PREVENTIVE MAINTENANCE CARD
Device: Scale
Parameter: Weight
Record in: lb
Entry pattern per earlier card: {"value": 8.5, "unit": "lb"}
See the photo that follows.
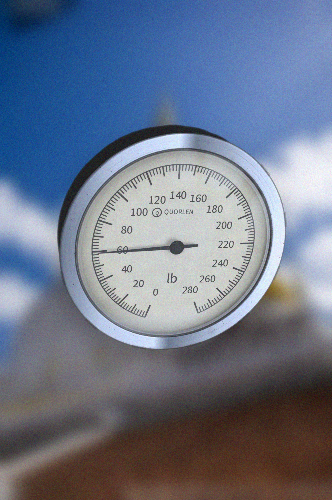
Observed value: {"value": 60, "unit": "lb"}
